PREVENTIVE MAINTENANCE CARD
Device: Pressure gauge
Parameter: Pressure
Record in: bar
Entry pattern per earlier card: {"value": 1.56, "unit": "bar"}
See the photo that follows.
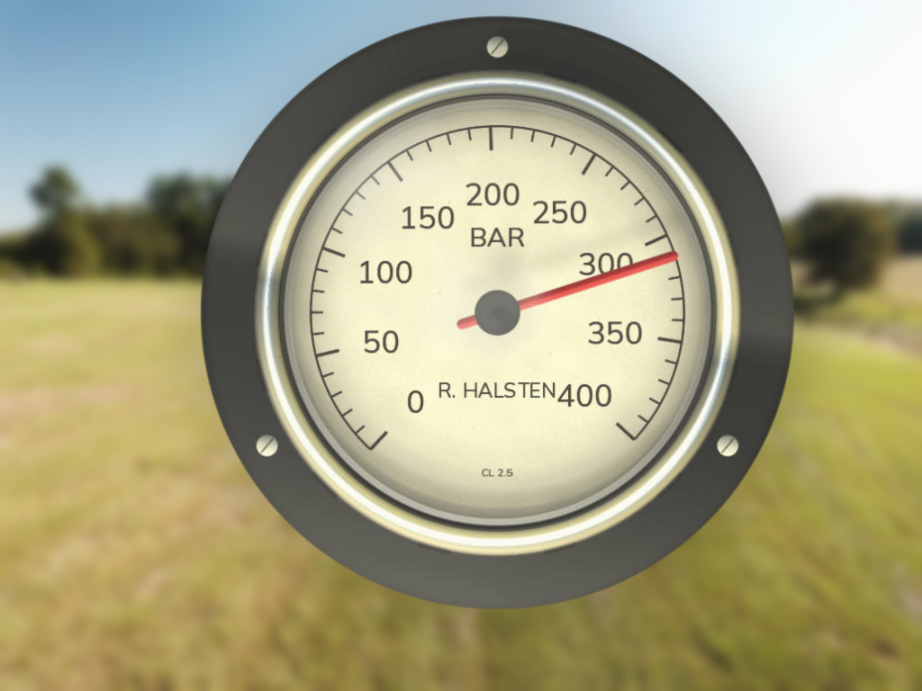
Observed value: {"value": 310, "unit": "bar"}
